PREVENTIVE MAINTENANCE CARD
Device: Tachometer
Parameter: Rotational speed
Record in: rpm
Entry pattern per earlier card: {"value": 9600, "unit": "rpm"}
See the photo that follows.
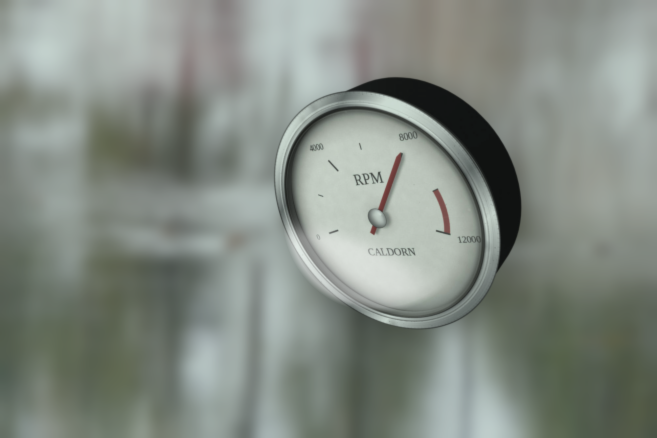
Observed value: {"value": 8000, "unit": "rpm"}
